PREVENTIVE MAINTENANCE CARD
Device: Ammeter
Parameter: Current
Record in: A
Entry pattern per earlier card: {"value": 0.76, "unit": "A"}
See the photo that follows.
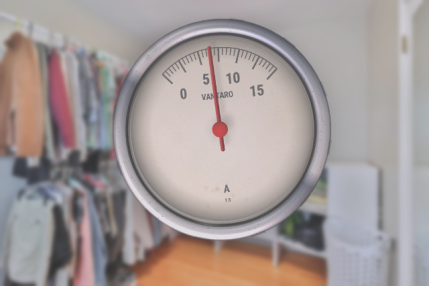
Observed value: {"value": 6.5, "unit": "A"}
